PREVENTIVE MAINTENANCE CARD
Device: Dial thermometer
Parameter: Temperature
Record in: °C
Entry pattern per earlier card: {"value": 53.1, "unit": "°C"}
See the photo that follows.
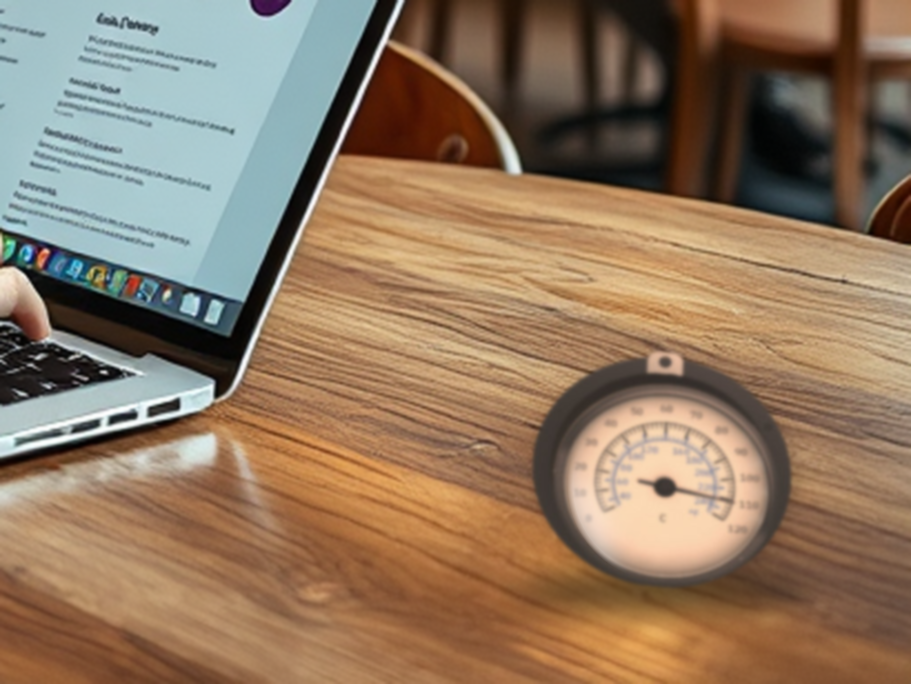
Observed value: {"value": 110, "unit": "°C"}
